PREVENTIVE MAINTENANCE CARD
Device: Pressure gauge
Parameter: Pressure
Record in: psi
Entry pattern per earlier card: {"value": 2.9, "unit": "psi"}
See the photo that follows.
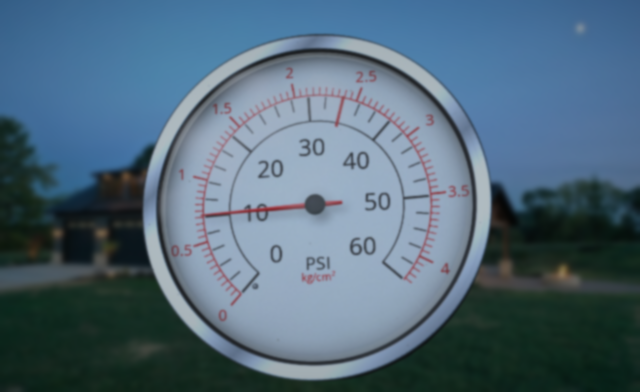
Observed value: {"value": 10, "unit": "psi"}
